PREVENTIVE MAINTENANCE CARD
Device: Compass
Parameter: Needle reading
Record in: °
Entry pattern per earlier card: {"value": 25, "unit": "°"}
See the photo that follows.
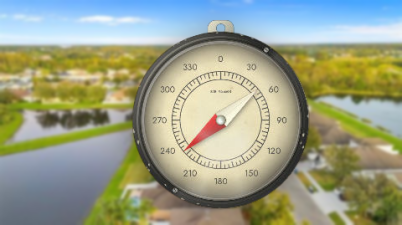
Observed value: {"value": 230, "unit": "°"}
